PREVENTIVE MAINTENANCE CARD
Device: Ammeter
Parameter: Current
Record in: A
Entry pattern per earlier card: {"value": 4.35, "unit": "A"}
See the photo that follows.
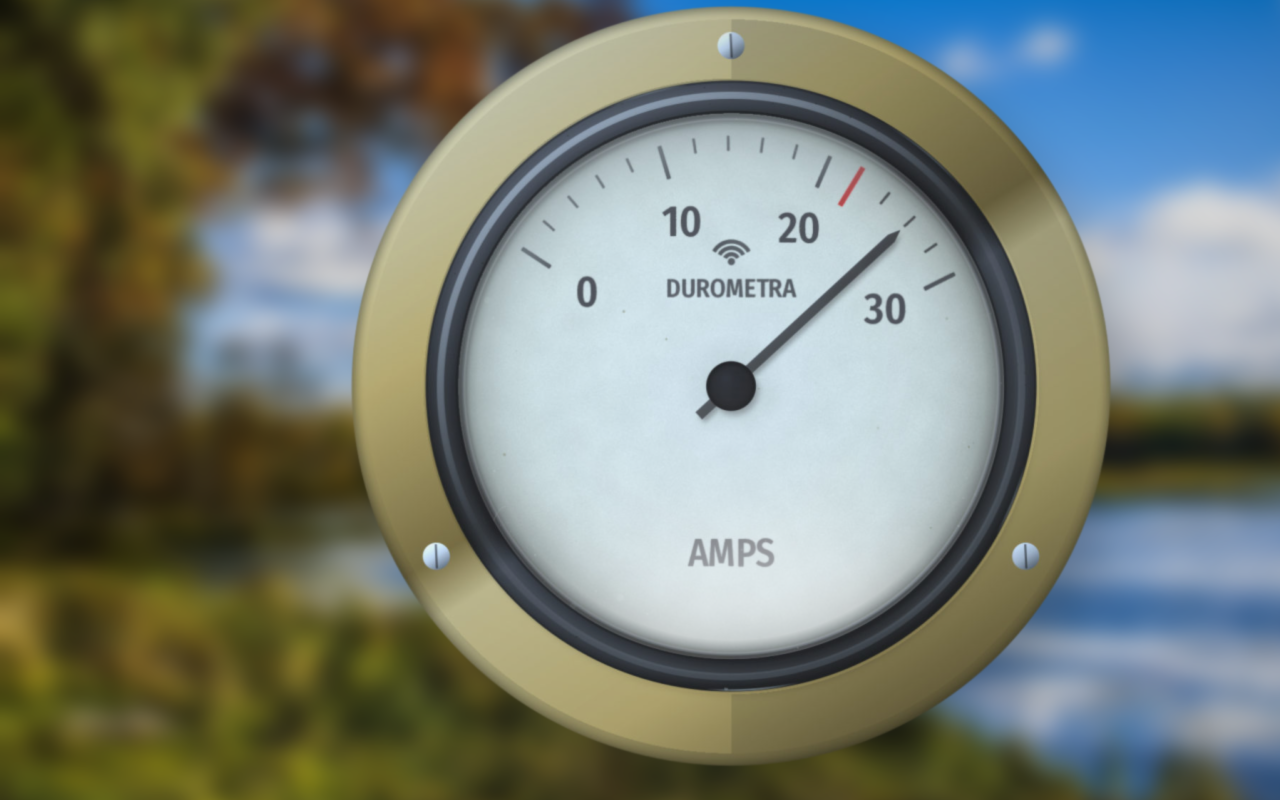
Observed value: {"value": 26, "unit": "A"}
